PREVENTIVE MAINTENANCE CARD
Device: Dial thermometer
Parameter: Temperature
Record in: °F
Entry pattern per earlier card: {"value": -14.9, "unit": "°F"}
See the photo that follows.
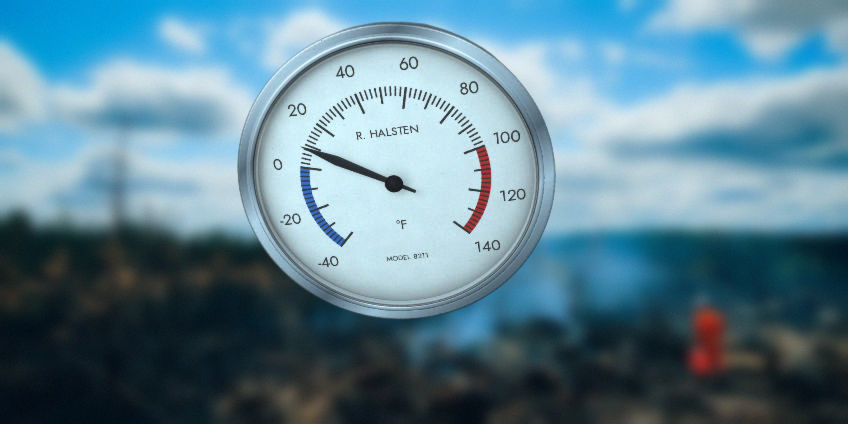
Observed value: {"value": 10, "unit": "°F"}
